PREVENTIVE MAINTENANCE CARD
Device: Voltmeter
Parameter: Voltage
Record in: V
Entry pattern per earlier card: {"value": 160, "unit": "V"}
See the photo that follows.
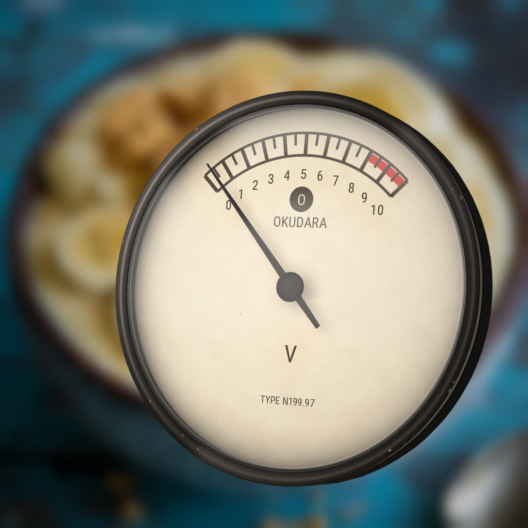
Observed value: {"value": 0.5, "unit": "V"}
